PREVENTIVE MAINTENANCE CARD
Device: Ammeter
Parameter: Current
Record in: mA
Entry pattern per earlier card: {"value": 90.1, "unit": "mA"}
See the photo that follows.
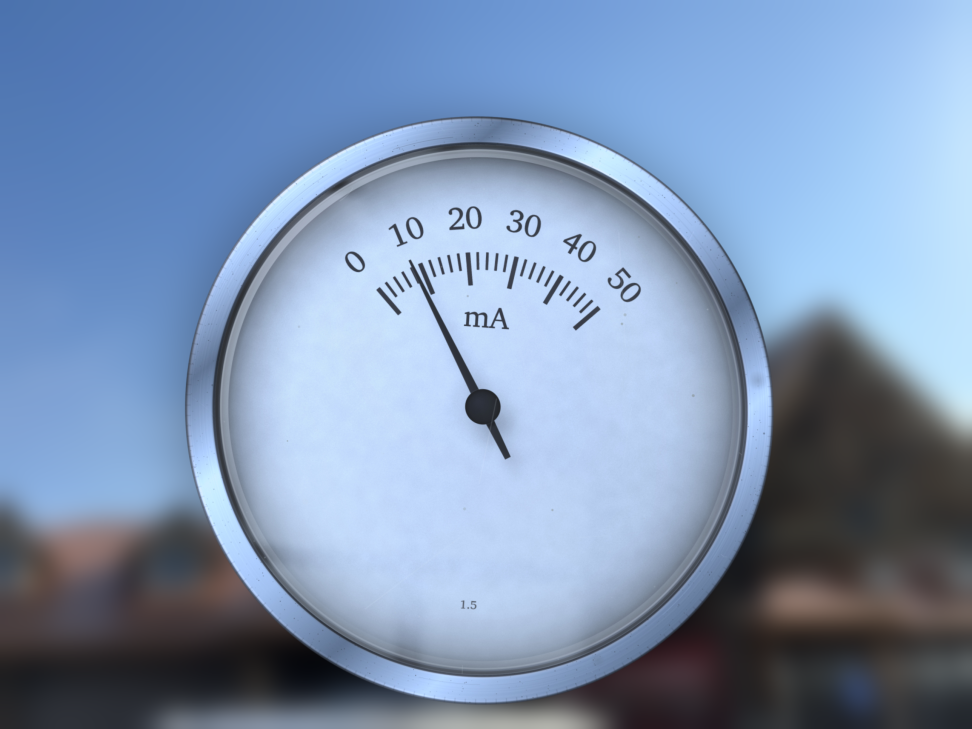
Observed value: {"value": 8, "unit": "mA"}
